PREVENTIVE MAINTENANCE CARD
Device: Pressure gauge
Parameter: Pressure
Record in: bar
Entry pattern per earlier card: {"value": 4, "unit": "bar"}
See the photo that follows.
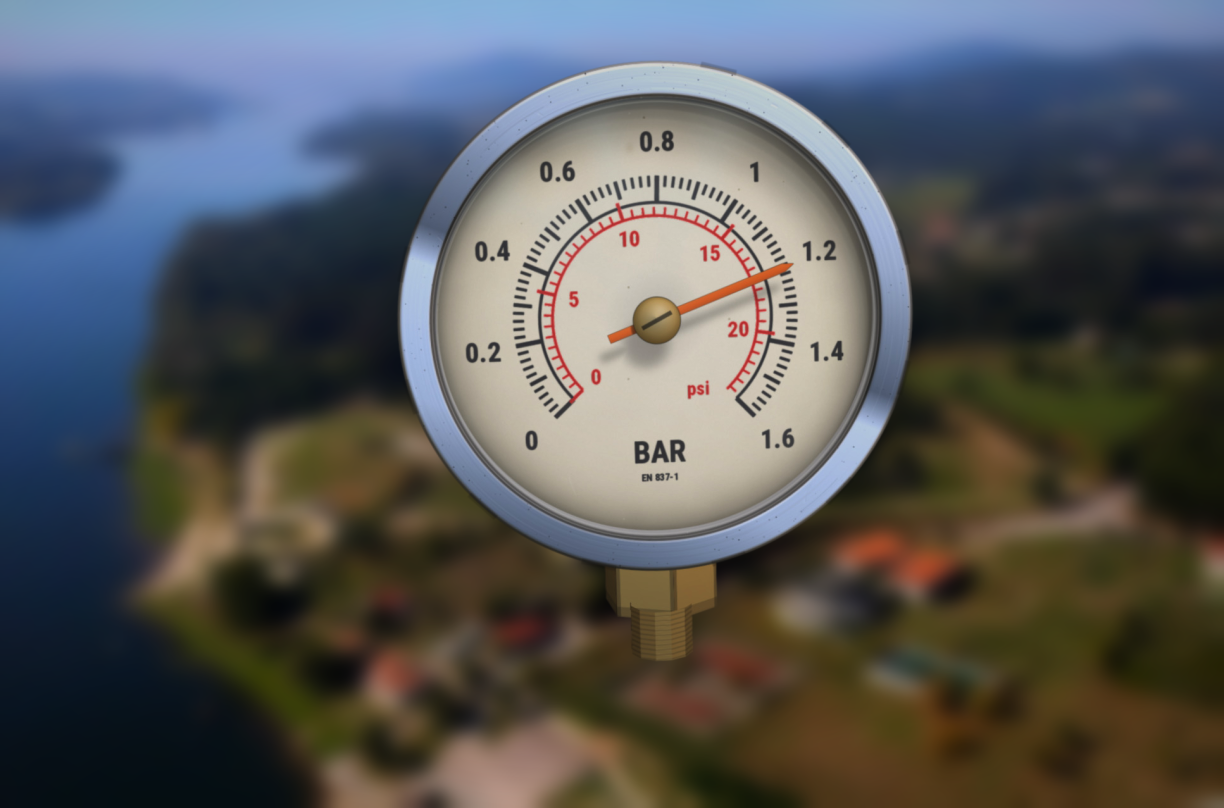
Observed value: {"value": 1.2, "unit": "bar"}
